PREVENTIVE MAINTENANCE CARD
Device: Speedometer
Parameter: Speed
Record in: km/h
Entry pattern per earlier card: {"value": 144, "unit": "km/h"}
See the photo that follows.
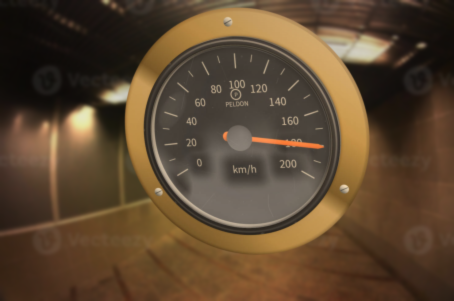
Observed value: {"value": 180, "unit": "km/h"}
